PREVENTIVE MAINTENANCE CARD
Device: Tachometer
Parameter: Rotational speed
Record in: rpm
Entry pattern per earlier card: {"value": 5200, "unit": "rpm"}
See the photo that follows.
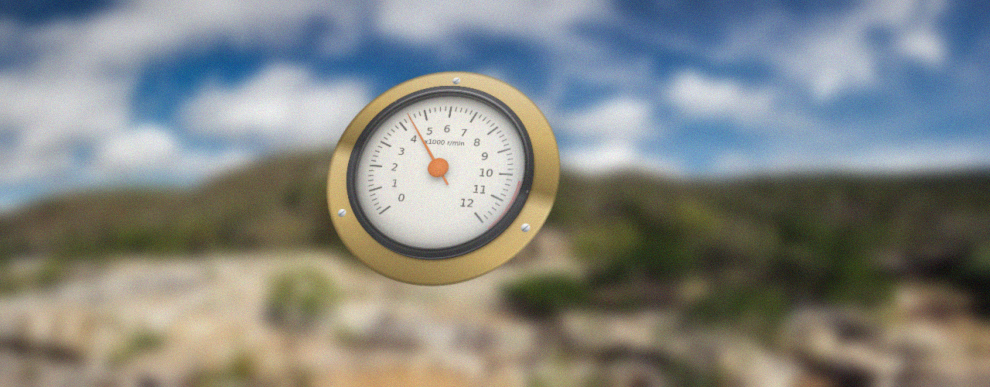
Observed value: {"value": 4400, "unit": "rpm"}
